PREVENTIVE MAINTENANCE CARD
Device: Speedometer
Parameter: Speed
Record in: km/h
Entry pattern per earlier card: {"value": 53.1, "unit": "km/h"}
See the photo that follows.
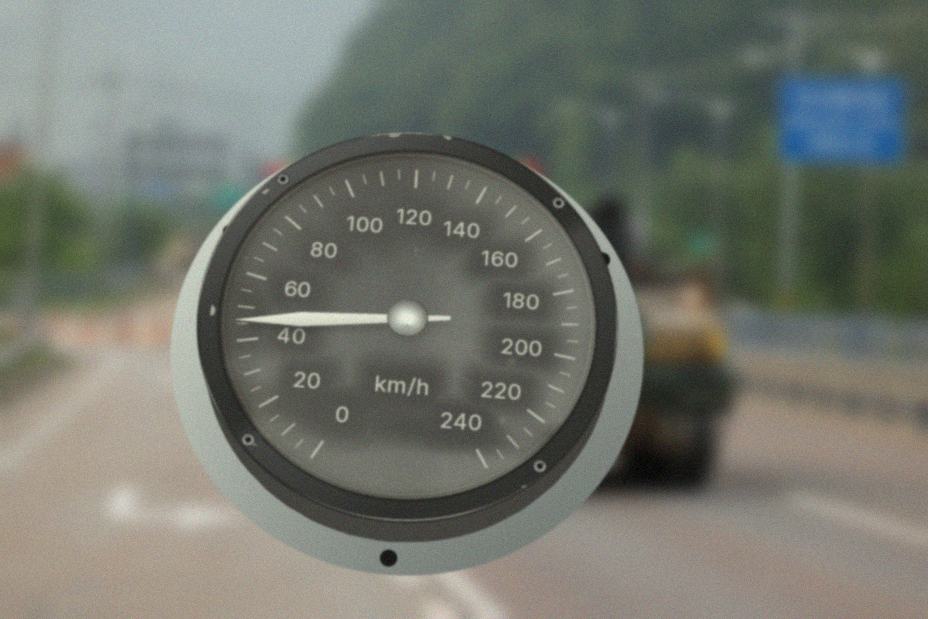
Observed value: {"value": 45, "unit": "km/h"}
